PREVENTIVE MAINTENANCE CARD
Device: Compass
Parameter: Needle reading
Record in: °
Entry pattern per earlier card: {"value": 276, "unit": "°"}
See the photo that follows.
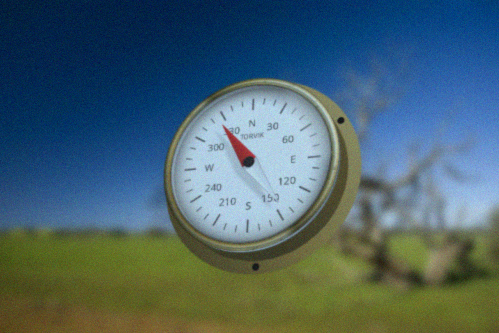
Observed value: {"value": 325, "unit": "°"}
